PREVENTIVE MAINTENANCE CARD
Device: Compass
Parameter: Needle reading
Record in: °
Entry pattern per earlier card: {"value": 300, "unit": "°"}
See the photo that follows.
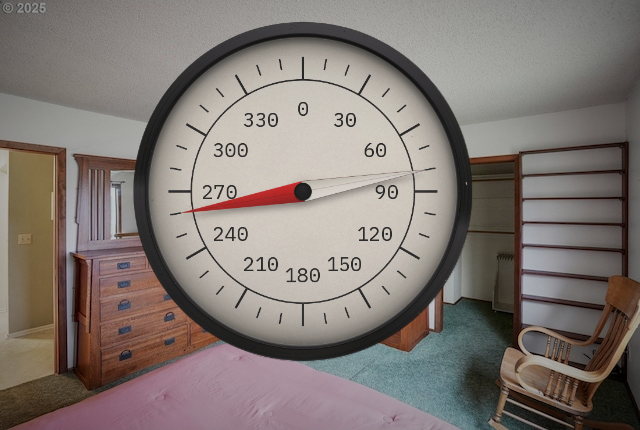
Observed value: {"value": 260, "unit": "°"}
